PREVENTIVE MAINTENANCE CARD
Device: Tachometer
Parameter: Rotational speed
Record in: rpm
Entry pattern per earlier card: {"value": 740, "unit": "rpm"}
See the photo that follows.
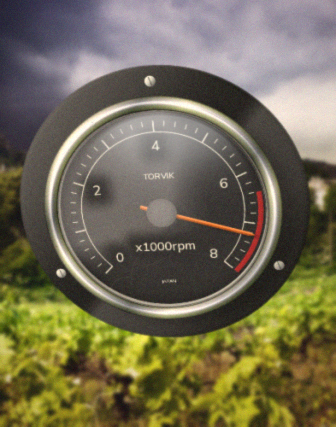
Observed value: {"value": 7200, "unit": "rpm"}
